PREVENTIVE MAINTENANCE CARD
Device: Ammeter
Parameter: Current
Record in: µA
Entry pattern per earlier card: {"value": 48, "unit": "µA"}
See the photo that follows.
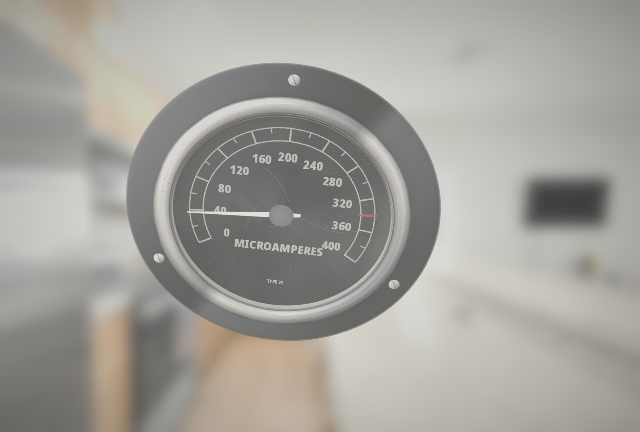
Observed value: {"value": 40, "unit": "µA"}
